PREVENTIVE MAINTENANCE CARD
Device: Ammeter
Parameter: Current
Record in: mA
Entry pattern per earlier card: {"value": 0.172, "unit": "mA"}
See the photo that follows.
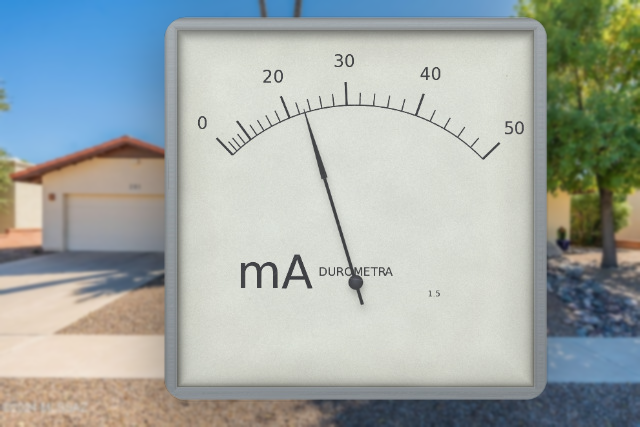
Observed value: {"value": 23, "unit": "mA"}
